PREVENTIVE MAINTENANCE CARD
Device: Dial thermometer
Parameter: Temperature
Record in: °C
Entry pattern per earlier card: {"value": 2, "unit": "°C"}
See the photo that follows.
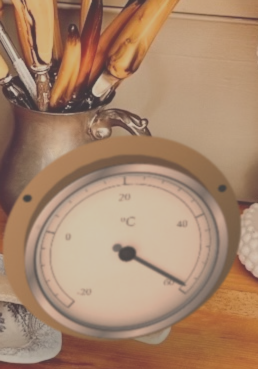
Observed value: {"value": 58, "unit": "°C"}
